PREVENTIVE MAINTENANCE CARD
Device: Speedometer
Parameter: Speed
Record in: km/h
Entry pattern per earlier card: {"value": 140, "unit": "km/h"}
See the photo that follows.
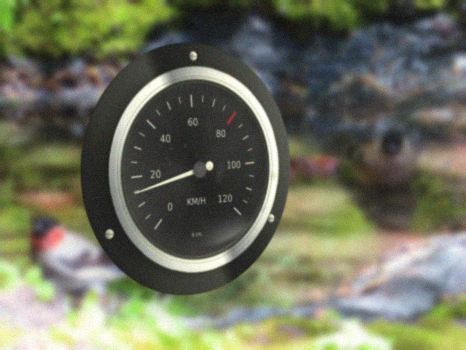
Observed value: {"value": 15, "unit": "km/h"}
